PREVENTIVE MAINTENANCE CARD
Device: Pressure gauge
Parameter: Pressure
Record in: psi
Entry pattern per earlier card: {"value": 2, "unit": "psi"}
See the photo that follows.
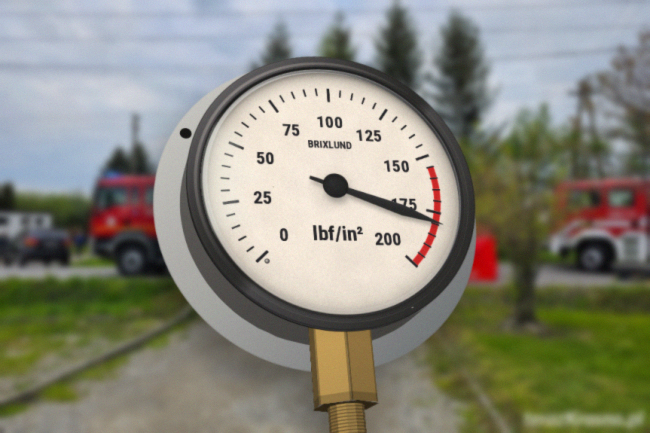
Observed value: {"value": 180, "unit": "psi"}
